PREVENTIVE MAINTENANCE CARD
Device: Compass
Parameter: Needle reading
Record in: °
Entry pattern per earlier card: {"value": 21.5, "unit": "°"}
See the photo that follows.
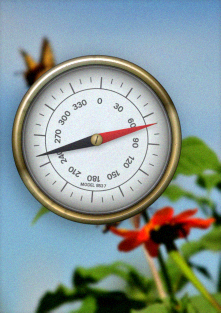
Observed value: {"value": 70, "unit": "°"}
